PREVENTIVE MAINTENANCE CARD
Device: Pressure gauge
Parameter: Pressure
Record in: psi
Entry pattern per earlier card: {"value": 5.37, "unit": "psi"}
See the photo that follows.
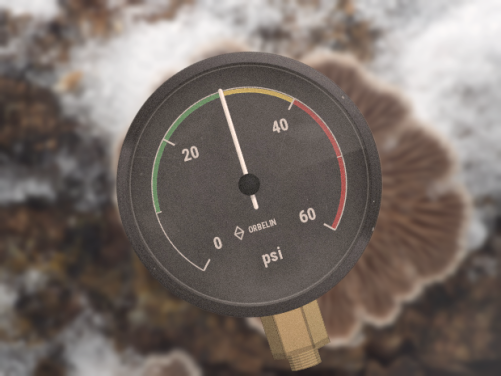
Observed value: {"value": 30, "unit": "psi"}
